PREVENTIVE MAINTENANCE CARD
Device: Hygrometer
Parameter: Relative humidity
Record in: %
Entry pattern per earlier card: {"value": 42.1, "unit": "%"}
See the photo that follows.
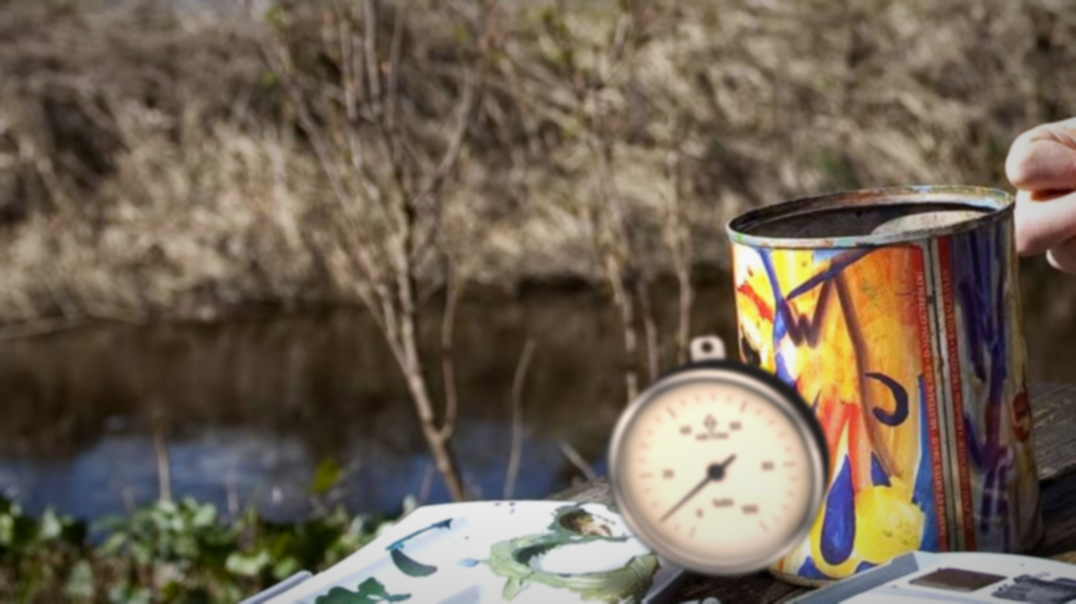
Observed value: {"value": 8, "unit": "%"}
